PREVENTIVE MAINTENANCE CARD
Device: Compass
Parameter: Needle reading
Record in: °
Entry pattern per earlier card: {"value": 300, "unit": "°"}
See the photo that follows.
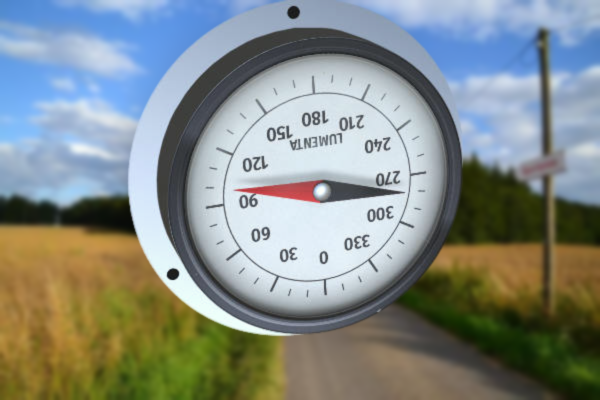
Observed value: {"value": 100, "unit": "°"}
